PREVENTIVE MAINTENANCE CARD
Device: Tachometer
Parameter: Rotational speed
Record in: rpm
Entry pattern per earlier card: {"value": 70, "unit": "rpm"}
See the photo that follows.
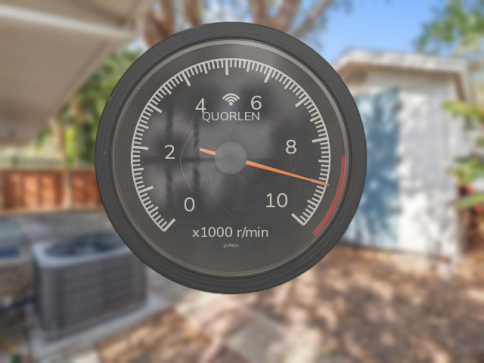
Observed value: {"value": 9000, "unit": "rpm"}
